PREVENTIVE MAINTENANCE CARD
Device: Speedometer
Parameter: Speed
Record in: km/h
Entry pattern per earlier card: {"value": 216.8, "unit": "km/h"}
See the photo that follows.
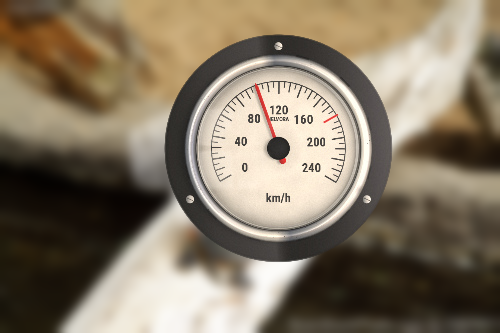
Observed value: {"value": 100, "unit": "km/h"}
